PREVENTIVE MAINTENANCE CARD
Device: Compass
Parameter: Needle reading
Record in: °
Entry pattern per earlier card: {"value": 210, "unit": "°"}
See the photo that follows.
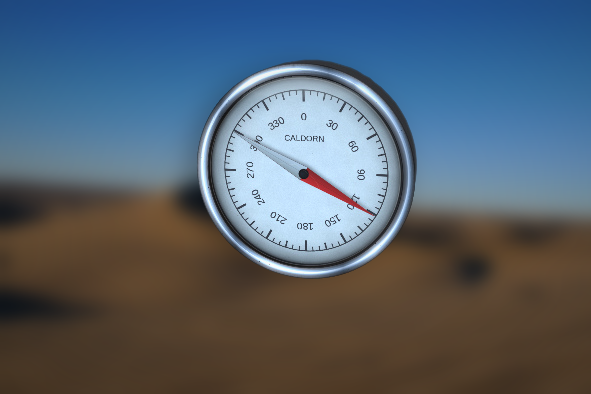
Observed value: {"value": 120, "unit": "°"}
